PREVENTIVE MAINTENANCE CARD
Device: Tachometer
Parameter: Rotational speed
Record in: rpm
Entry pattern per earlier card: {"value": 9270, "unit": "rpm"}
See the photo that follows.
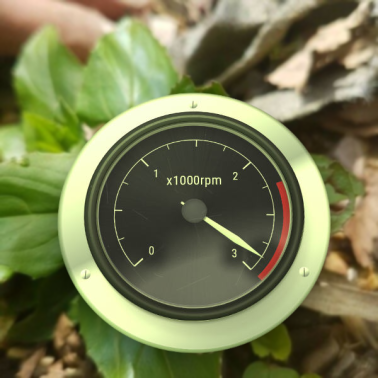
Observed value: {"value": 2875, "unit": "rpm"}
